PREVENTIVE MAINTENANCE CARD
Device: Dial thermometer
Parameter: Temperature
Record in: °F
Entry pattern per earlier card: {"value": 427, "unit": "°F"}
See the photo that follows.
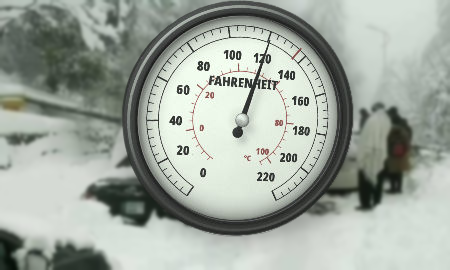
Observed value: {"value": 120, "unit": "°F"}
